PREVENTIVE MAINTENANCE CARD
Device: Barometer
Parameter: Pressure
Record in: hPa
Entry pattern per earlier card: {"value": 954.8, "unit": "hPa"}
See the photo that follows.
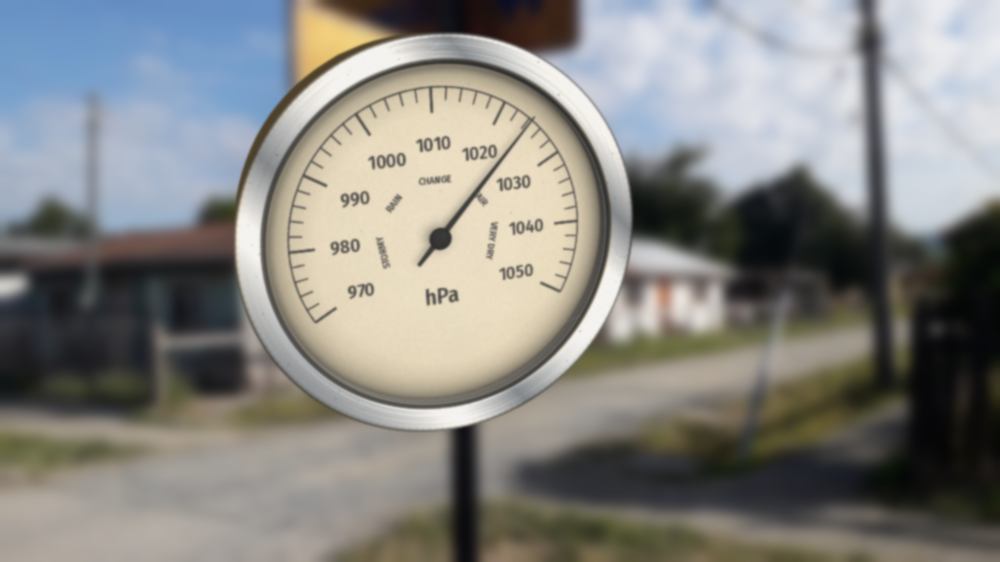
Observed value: {"value": 1024, "unit": "hPa"}
